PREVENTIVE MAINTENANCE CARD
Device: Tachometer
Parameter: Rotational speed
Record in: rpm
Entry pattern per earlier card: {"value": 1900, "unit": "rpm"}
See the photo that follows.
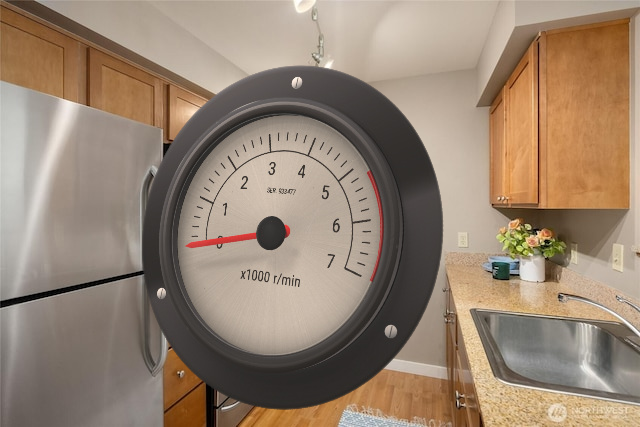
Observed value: {"value": 0, "unit": "rpm"}
